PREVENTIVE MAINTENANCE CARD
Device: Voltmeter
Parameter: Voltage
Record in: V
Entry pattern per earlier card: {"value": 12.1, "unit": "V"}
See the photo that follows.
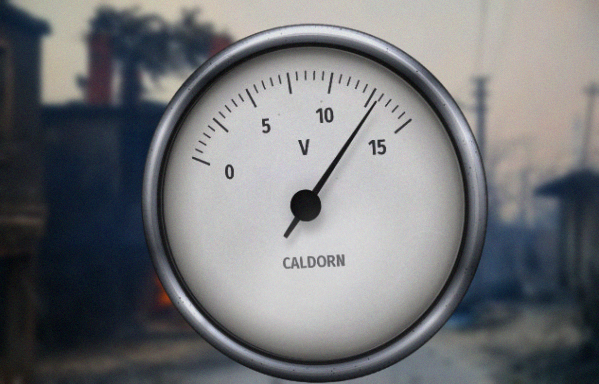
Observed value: {"value": 13, "unit": "V"}
